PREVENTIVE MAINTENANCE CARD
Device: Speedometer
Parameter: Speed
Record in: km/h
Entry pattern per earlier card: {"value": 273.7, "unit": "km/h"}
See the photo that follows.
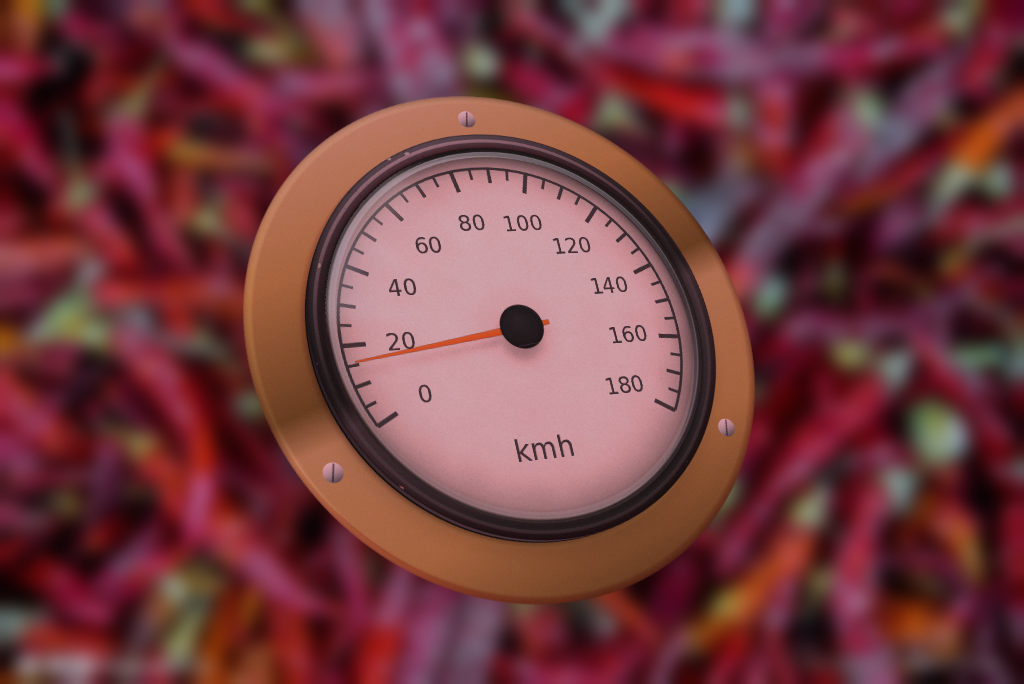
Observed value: {"value": 15, "unit": "km/h"}
